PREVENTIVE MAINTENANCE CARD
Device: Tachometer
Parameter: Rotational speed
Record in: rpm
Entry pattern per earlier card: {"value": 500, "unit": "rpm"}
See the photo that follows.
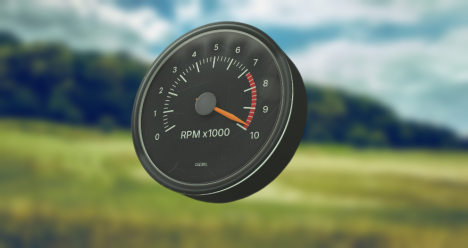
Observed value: {"value": 9800, "unit": "rpm"}
